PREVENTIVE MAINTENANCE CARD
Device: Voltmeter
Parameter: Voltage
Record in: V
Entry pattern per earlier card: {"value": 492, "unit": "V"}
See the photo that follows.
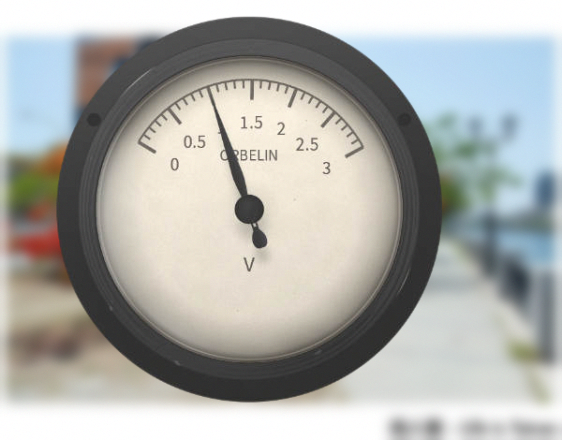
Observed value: {"value": 1, "unit": "V"}
